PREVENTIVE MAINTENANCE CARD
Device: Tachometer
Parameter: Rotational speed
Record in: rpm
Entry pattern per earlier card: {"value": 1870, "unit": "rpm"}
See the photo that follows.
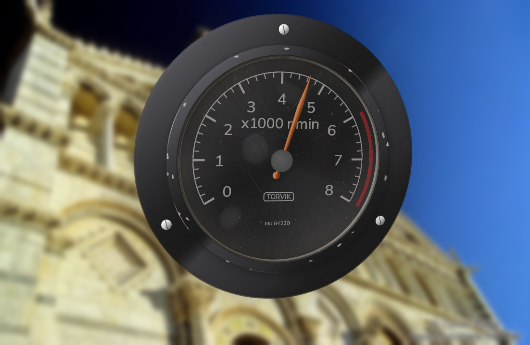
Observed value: {"value": 4600, "unit": "rpm"}
